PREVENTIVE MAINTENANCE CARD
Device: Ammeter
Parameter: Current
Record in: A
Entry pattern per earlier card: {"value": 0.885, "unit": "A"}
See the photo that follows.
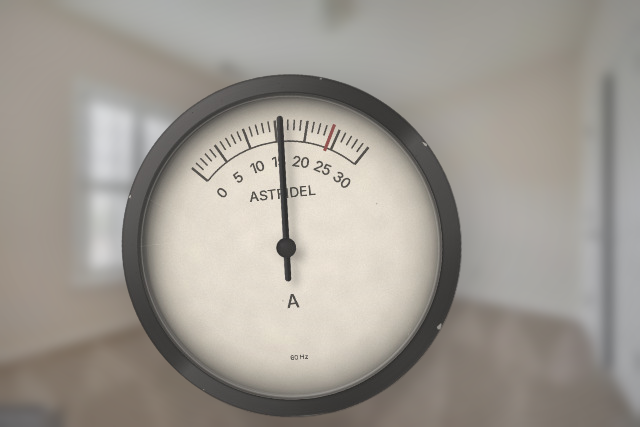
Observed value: {"value": 16, "unit": "A"}
